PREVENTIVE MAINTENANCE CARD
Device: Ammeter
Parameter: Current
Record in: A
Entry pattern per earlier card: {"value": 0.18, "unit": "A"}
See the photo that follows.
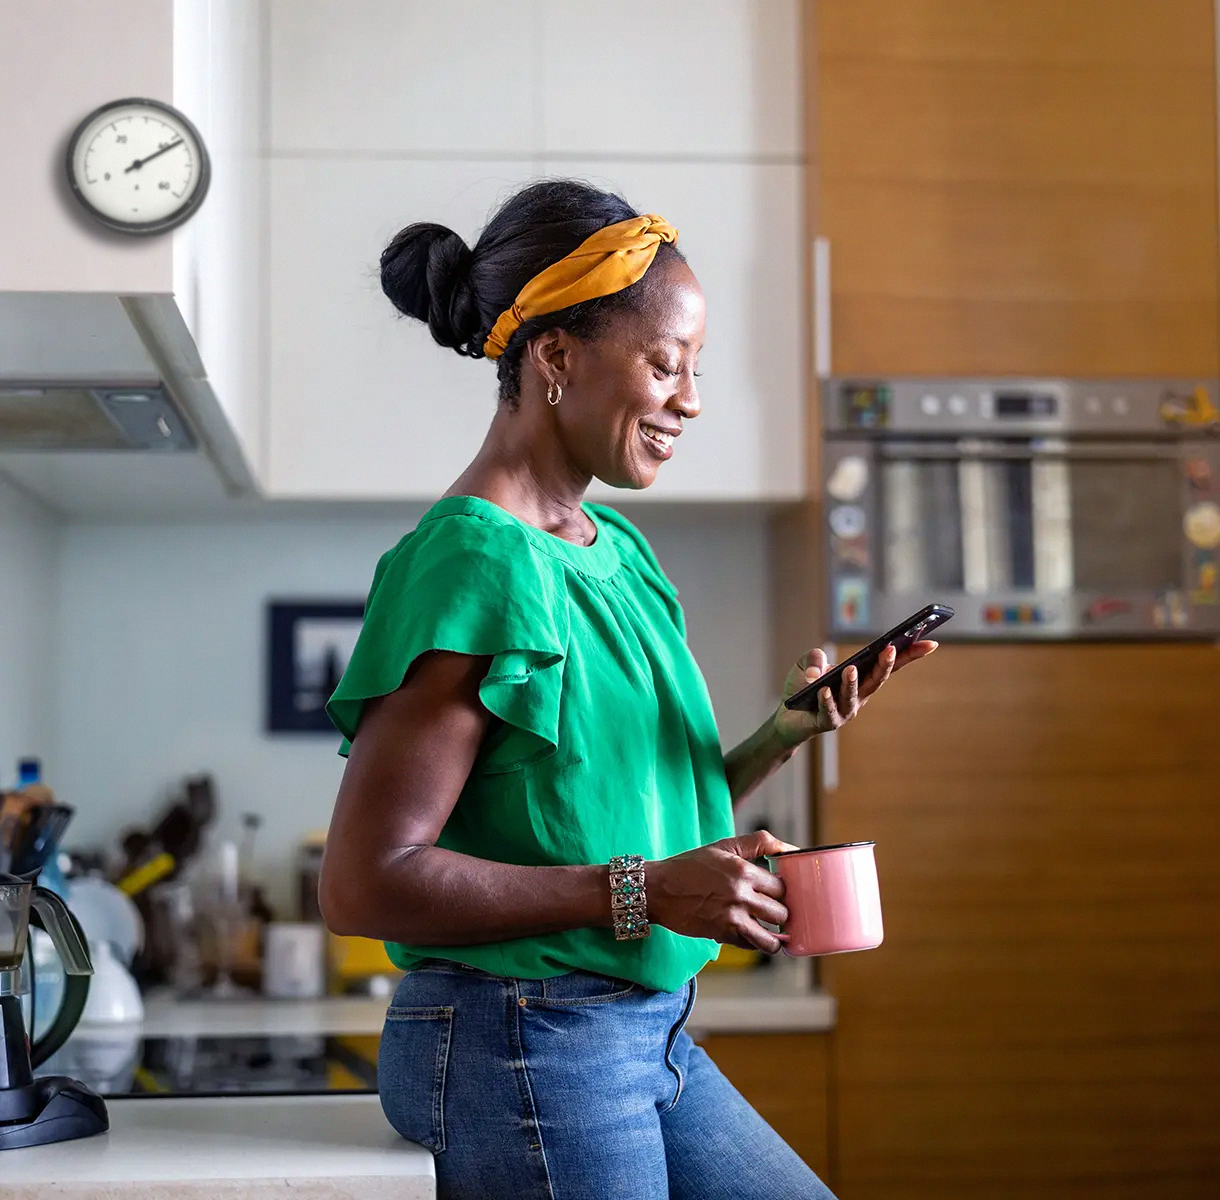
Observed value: {"value": 42.5, "unit": "A"}
